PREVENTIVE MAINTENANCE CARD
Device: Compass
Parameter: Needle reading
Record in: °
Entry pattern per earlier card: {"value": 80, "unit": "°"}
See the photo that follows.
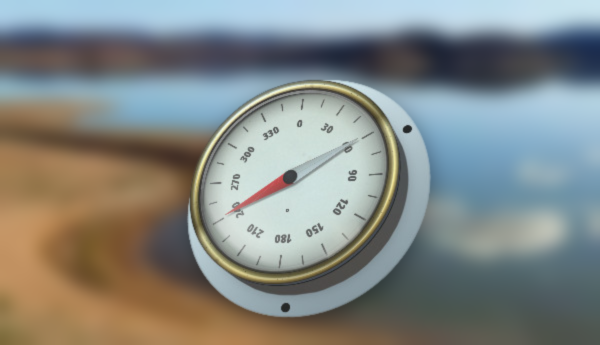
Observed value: {"value": 240, "unit": "°"}
